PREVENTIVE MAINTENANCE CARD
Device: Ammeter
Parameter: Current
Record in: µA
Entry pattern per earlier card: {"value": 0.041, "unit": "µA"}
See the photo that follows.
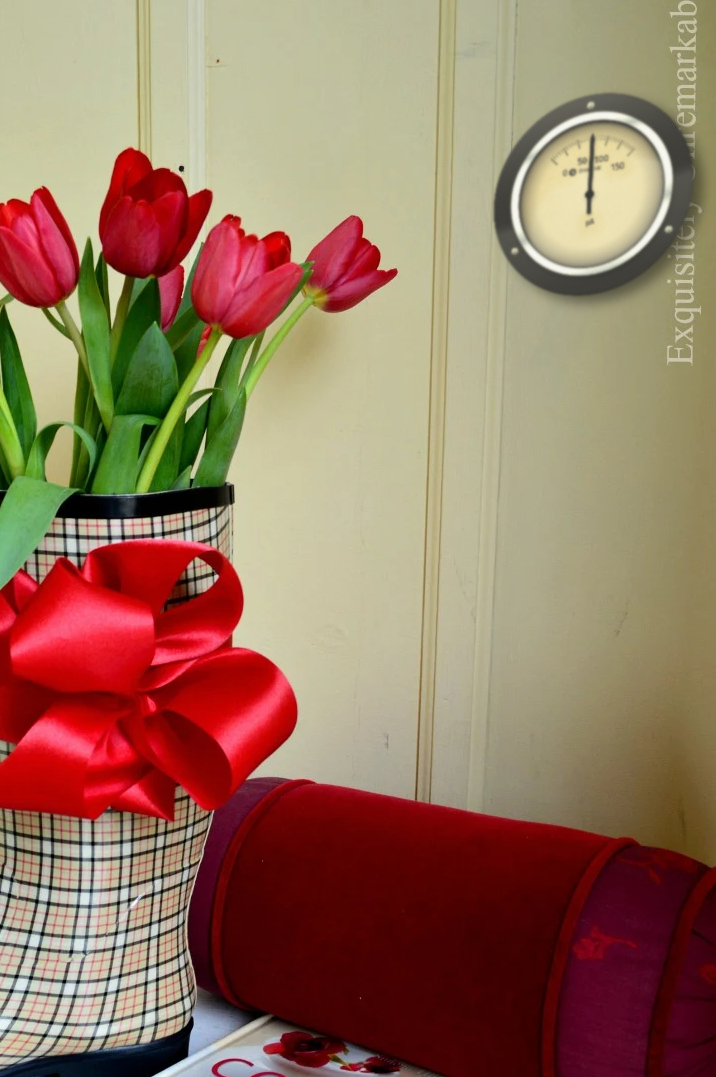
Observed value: {"value": 75, "unit": "µA"}
